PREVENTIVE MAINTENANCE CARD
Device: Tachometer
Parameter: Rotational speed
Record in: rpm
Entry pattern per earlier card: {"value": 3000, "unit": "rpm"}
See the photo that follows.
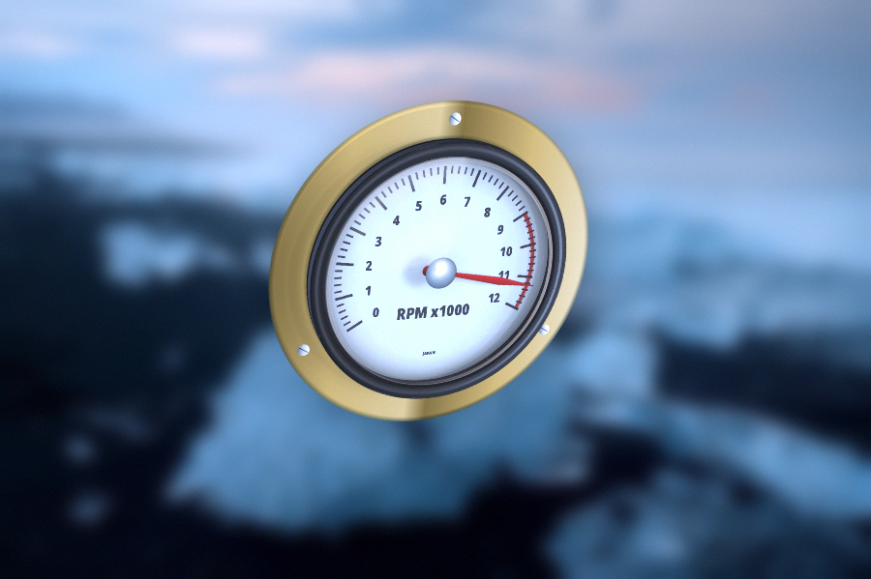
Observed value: {"value": 11200, "unit": "rpm"}
